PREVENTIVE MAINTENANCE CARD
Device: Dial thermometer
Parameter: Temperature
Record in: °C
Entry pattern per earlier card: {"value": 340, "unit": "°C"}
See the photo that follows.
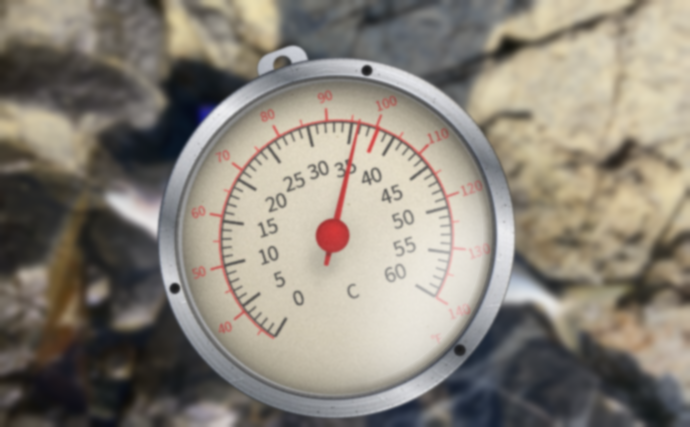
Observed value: {"value": 36, "unit": "°C"}
